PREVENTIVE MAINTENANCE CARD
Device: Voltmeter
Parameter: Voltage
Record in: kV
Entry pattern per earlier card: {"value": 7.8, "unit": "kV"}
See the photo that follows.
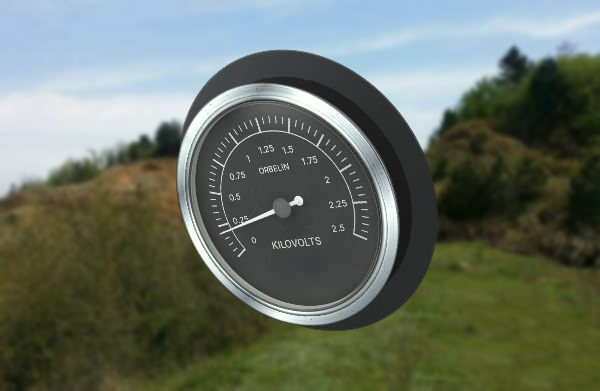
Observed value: {"value": 0.2, "unit": "kV"}
